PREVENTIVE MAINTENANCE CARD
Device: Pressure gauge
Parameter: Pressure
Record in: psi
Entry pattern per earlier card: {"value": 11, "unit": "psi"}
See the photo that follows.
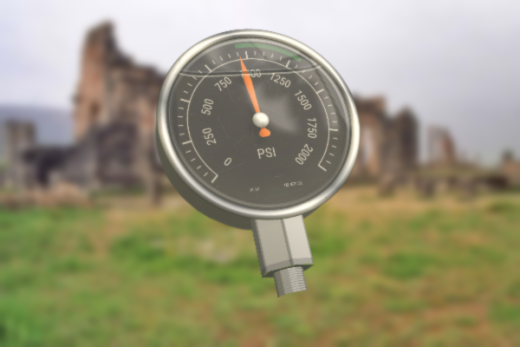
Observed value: {"value": 950, "unit": "psi"}
